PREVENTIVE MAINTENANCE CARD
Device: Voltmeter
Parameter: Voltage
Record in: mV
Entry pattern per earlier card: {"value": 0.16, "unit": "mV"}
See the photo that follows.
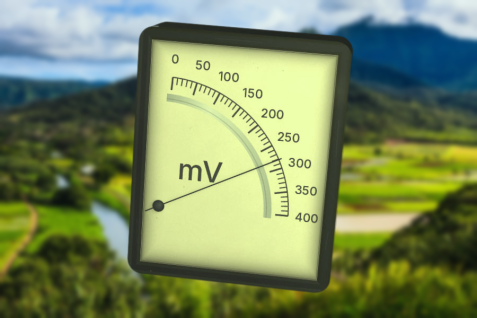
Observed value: {"value": 280, "unit": "mV"}
